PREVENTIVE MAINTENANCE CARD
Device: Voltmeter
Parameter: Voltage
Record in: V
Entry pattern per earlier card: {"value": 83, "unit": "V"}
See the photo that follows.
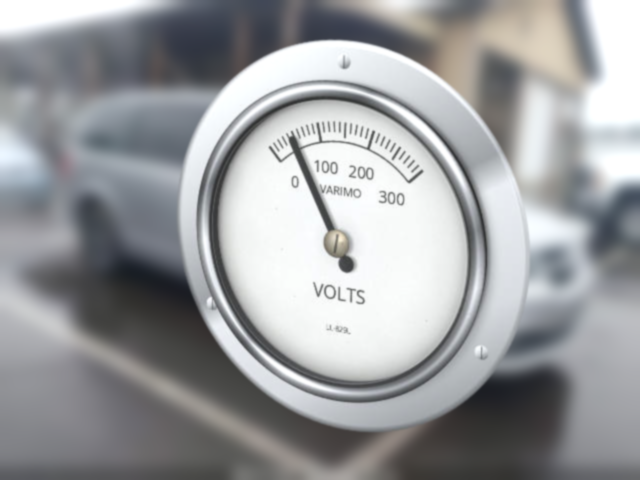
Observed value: {"value": 50, "unit": "V"}
